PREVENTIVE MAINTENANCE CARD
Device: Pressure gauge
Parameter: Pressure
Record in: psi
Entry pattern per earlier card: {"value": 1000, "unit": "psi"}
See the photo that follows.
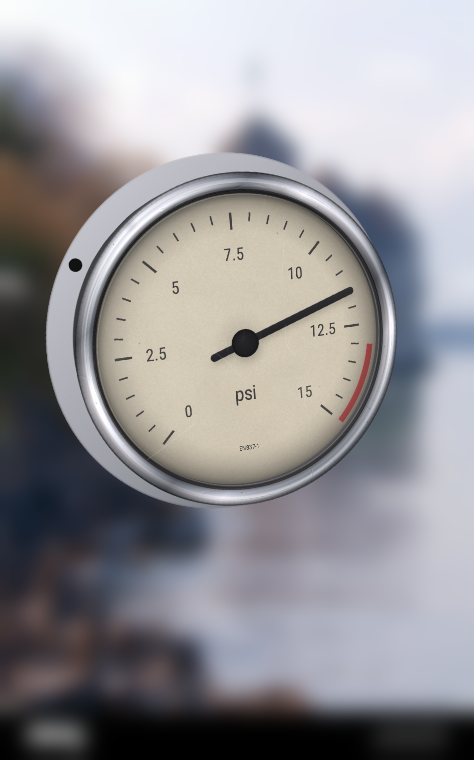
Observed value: {"value": 11.5, "unit": "psi"}
